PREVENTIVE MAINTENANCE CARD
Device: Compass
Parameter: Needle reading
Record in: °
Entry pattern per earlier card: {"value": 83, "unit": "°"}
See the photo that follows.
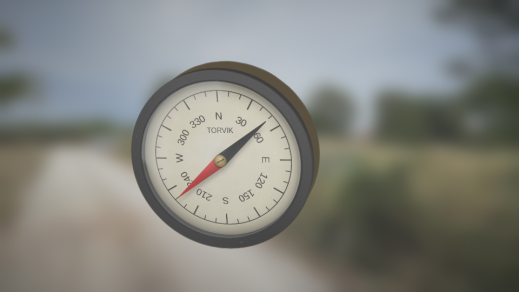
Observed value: {"value": 230, "unit": "°"}
